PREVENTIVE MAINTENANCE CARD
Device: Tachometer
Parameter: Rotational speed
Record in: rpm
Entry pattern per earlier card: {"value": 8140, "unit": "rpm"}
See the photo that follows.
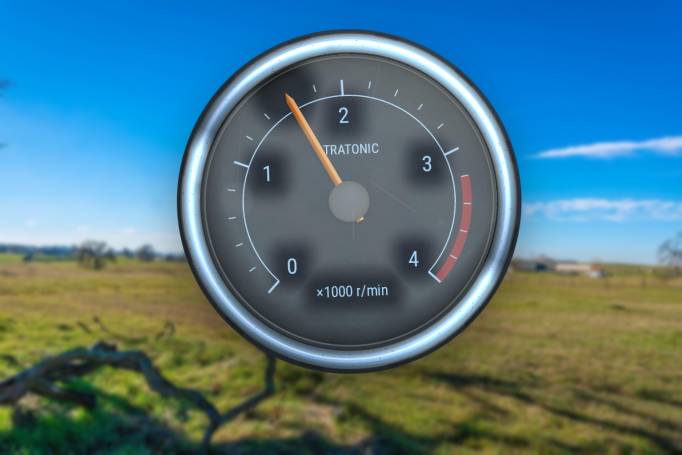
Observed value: {"value": 1600, "unit": "rpm"}
